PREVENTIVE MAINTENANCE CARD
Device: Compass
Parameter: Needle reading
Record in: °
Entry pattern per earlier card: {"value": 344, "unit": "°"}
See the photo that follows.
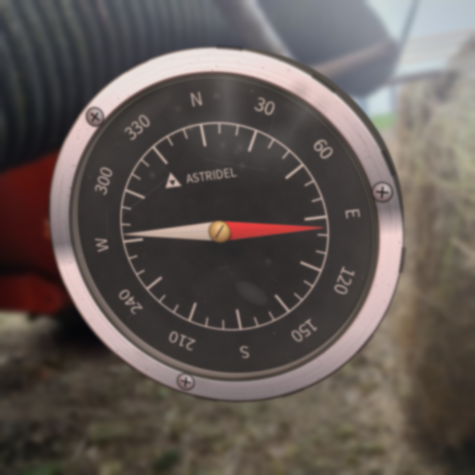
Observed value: {"value": 95, "unit": "°"}
